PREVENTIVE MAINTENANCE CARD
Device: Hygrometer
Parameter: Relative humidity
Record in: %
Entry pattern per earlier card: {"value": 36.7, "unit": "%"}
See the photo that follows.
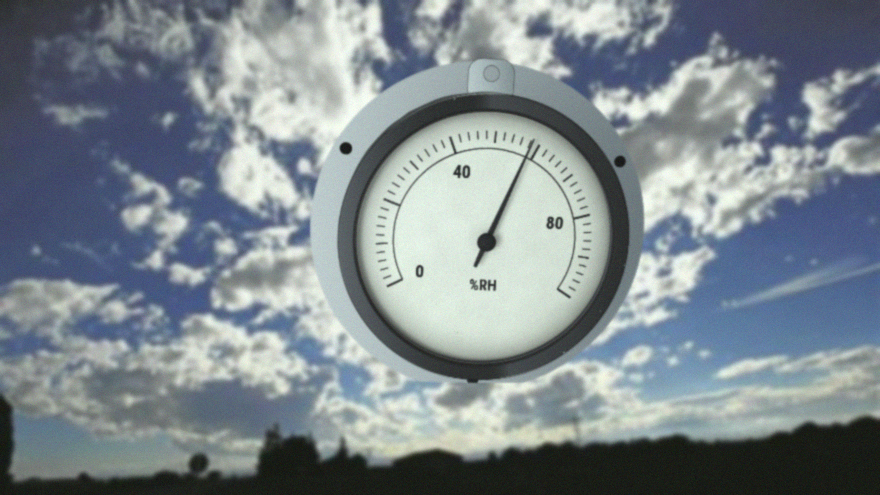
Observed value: {"value": 58, "unit": "%"}
